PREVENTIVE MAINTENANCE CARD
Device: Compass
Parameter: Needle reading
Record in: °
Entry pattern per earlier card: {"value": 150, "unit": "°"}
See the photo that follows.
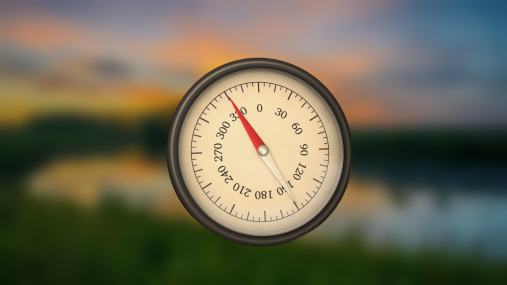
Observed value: {"value": 330, "unit": "°"}
